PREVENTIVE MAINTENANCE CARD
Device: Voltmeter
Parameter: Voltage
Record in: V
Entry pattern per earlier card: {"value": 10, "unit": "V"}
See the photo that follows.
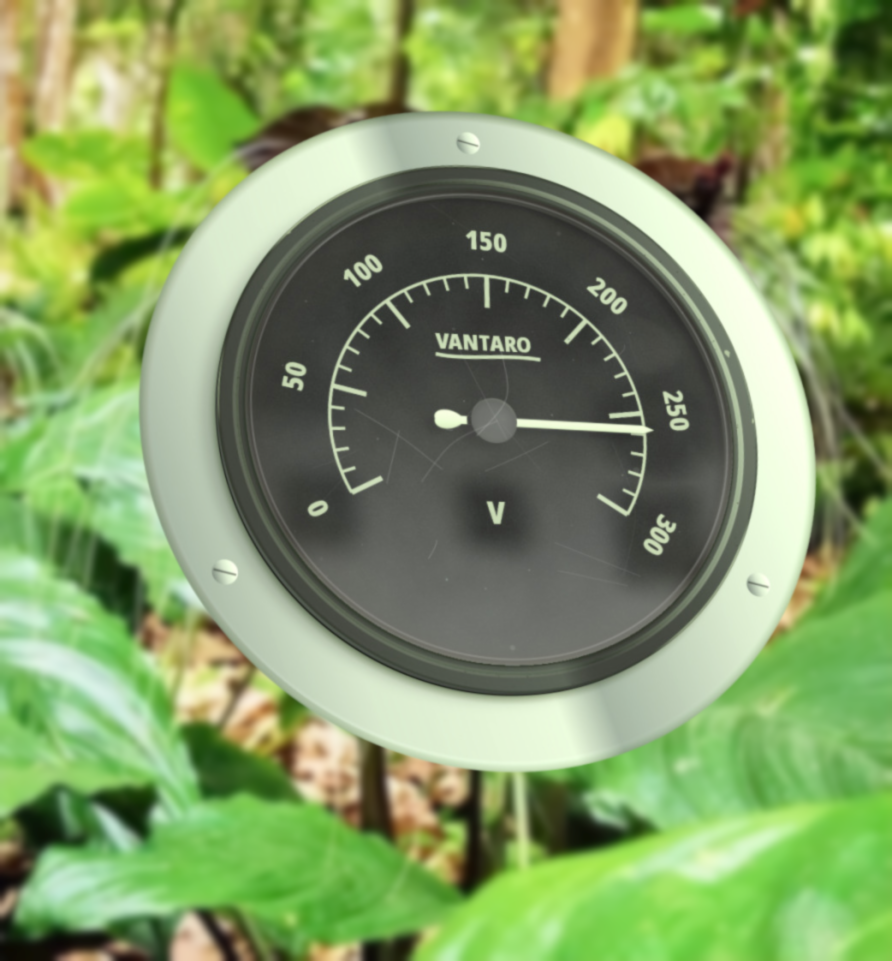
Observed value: {"value": 260, "unit": "V"}
